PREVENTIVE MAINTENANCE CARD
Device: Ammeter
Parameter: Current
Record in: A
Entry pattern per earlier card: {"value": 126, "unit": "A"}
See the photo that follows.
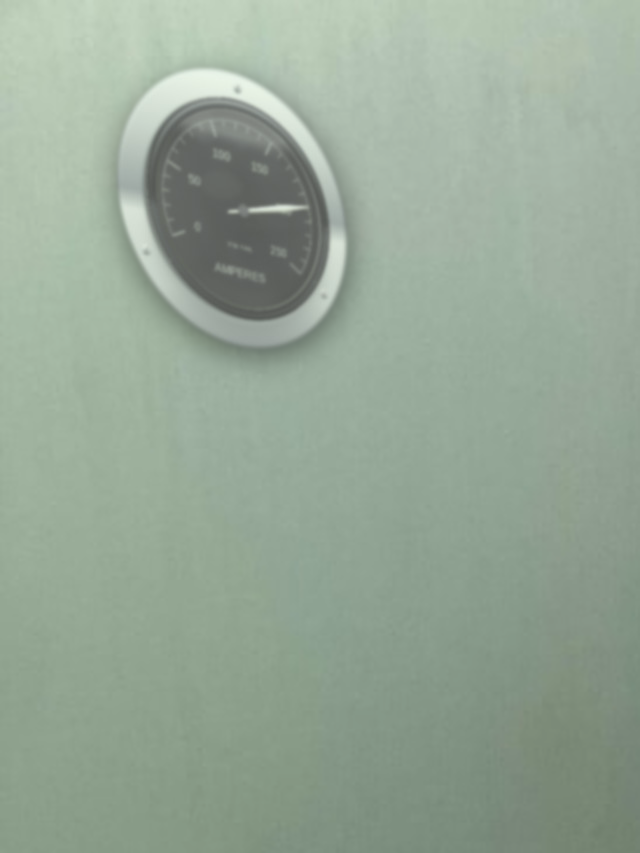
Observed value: {"value": 200, "unit": "A"}
